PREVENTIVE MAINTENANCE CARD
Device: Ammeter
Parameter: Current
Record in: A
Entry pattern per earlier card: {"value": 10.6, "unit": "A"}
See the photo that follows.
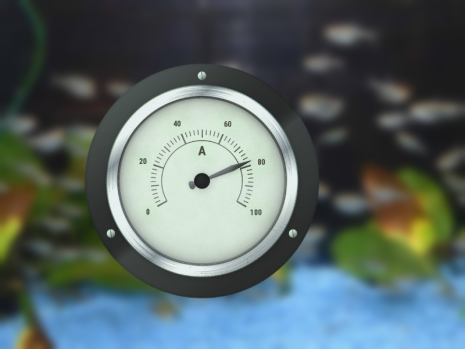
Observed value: {"value": 78, "unit": "A"}
